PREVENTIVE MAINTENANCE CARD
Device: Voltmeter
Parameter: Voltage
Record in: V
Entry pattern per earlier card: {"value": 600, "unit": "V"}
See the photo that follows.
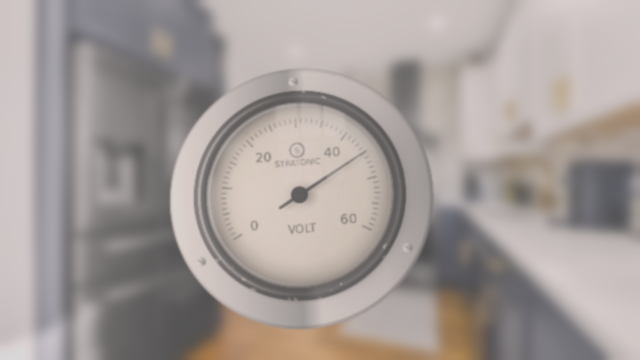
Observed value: {"value": 45, "unit": "V"}
